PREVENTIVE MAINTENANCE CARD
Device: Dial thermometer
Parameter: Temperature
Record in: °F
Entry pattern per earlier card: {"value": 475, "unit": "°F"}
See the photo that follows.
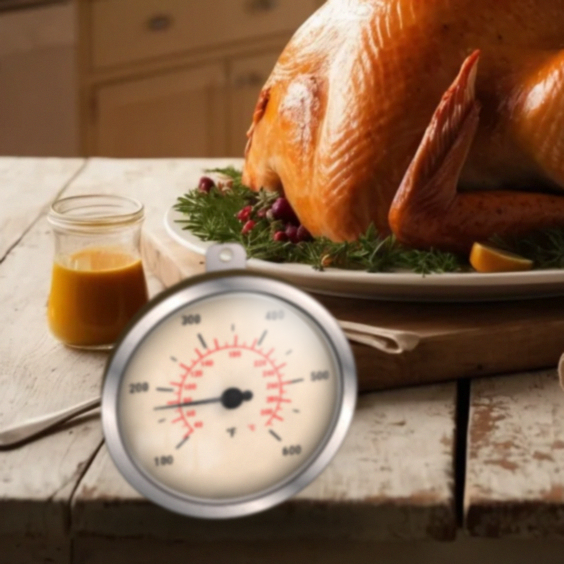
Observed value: {"value": 175, "unit": "°F"}
